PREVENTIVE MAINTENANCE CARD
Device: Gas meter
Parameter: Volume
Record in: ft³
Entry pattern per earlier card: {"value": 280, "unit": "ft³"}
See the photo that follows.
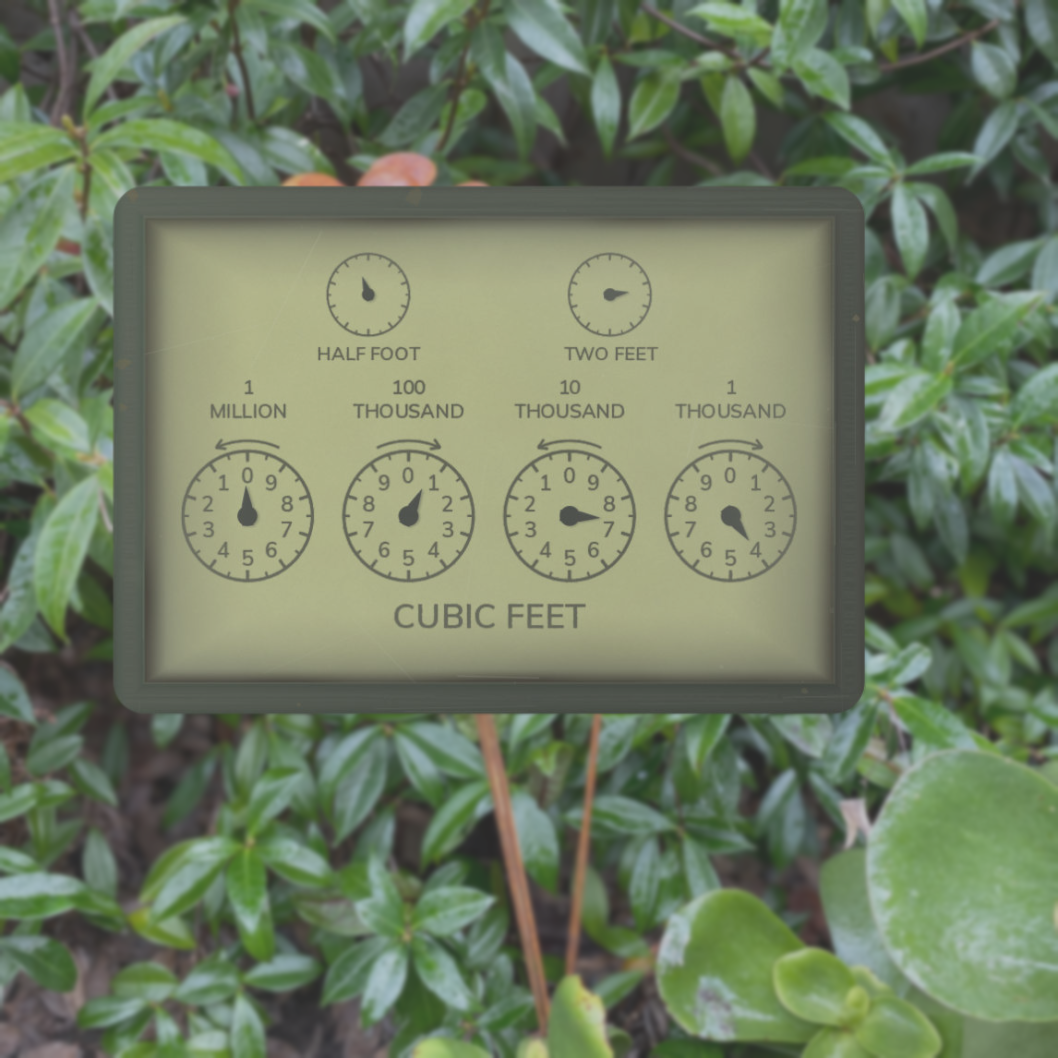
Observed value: {"value": 7400, "unit": "ft³"}
